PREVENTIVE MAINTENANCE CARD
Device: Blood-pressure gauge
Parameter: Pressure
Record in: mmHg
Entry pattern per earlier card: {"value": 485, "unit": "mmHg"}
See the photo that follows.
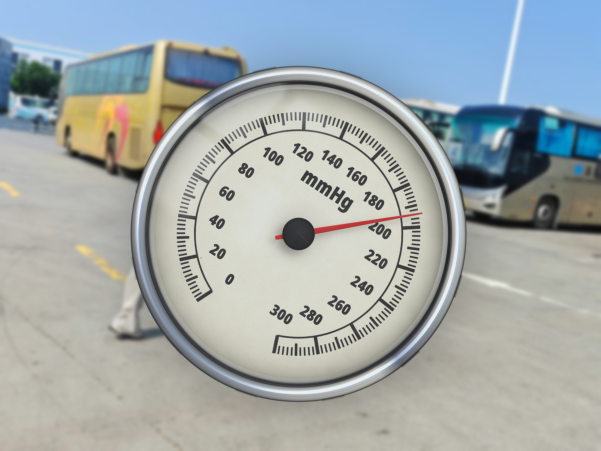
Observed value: {"value": 194, "unit": "mmHg"}
